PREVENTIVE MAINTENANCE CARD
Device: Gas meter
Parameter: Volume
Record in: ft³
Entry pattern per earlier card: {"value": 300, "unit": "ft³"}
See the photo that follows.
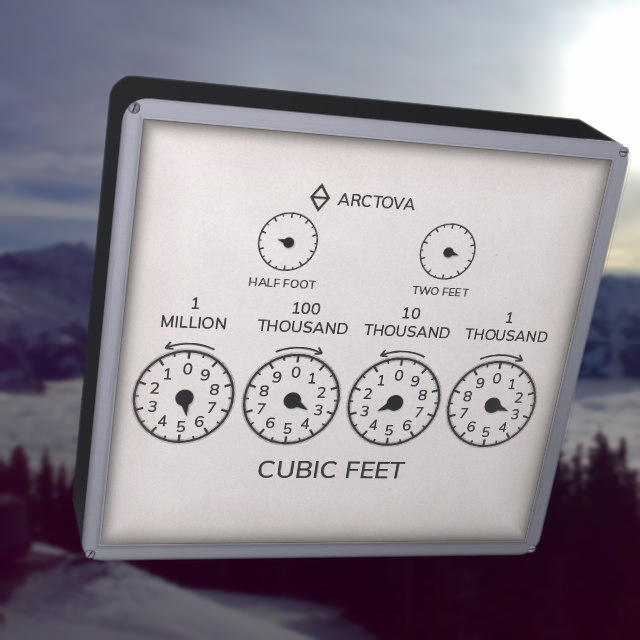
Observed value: {"value": 533300, "unit": "ft³"}
